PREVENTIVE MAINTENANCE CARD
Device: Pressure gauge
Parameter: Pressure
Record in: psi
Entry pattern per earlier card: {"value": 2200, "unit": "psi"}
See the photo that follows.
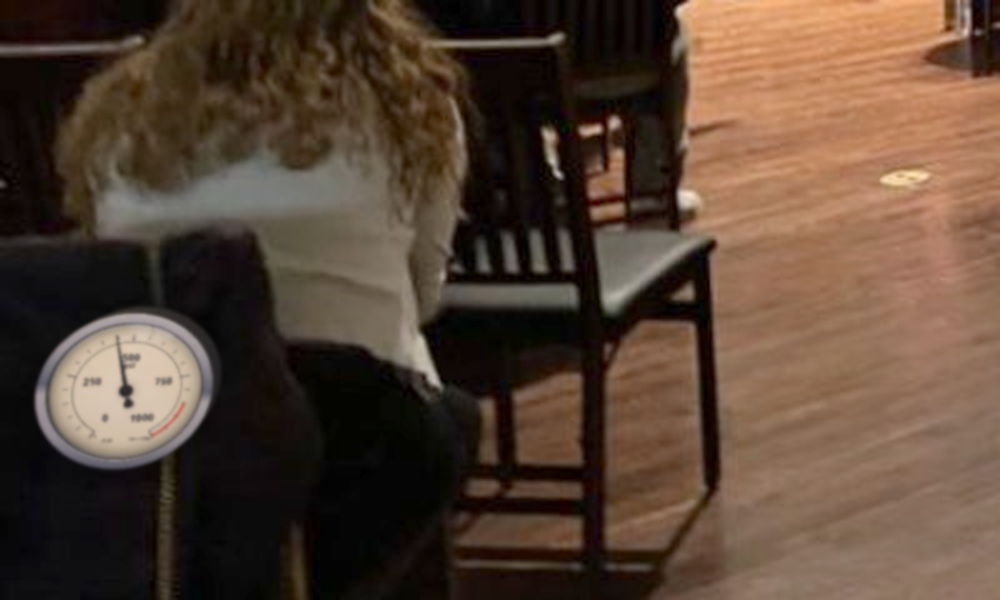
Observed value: {"value": 450, "unit": "psi"}
